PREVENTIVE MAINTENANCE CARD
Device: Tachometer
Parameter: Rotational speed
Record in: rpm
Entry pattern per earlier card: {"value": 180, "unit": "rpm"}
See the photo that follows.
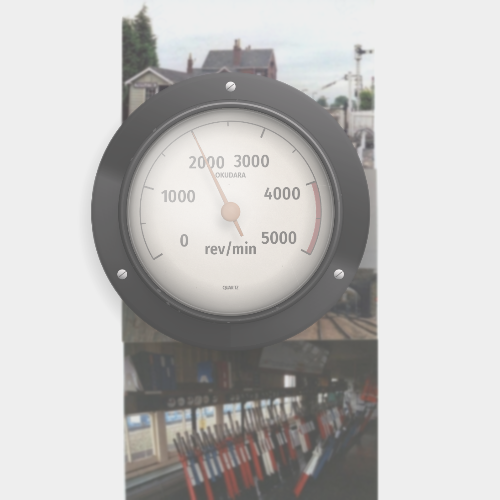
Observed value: {"value": 2000, "unit": "rpm"}
